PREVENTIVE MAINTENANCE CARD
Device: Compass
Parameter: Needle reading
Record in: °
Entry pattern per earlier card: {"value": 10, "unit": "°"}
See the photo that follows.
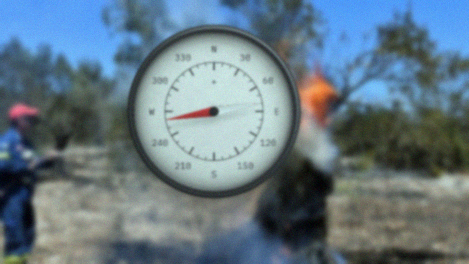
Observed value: {"value": 260, "unit": "°"}
